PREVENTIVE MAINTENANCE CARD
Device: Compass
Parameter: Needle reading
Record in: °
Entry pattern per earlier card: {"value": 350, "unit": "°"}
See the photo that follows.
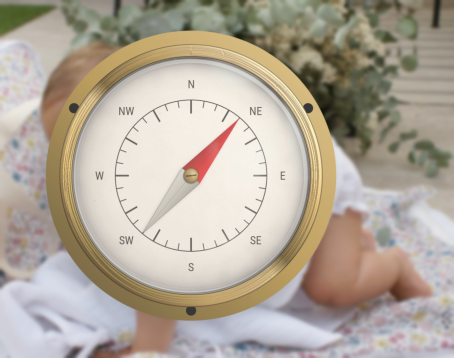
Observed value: {"value": 40, "unit": "°"}
